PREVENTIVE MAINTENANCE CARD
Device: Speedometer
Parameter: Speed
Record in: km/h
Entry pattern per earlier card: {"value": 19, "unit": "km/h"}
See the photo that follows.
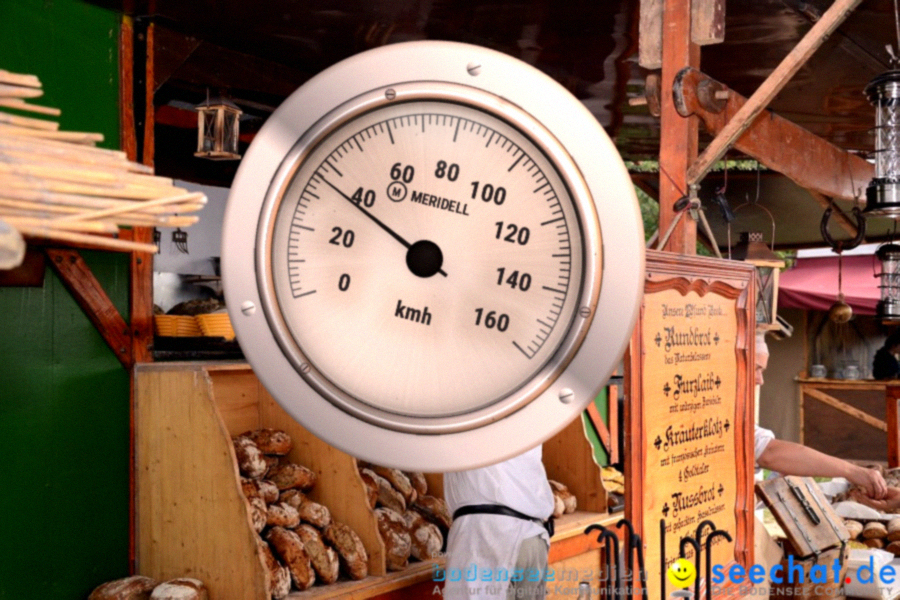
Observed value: {"value": 36, "unit": "km/h"}
